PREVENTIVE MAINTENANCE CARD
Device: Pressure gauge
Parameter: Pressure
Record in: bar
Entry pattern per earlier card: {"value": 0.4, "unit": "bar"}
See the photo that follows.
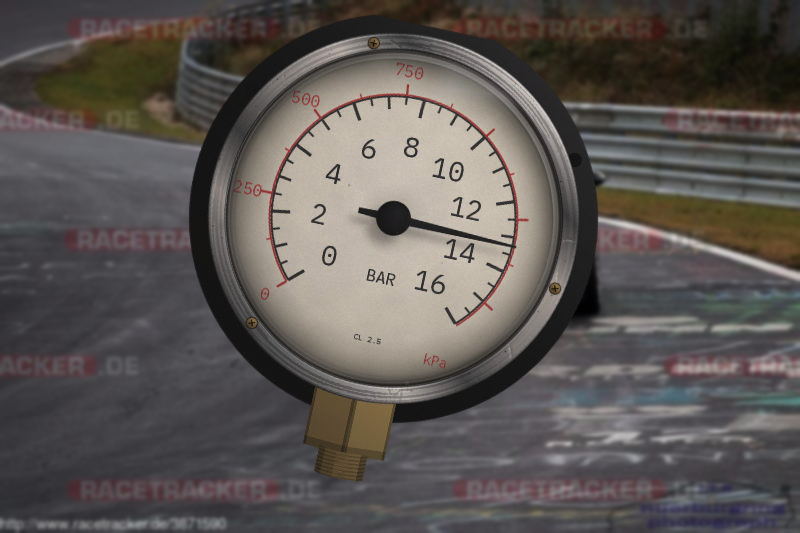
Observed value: {"value": 13.25, "unit": "bar"}
